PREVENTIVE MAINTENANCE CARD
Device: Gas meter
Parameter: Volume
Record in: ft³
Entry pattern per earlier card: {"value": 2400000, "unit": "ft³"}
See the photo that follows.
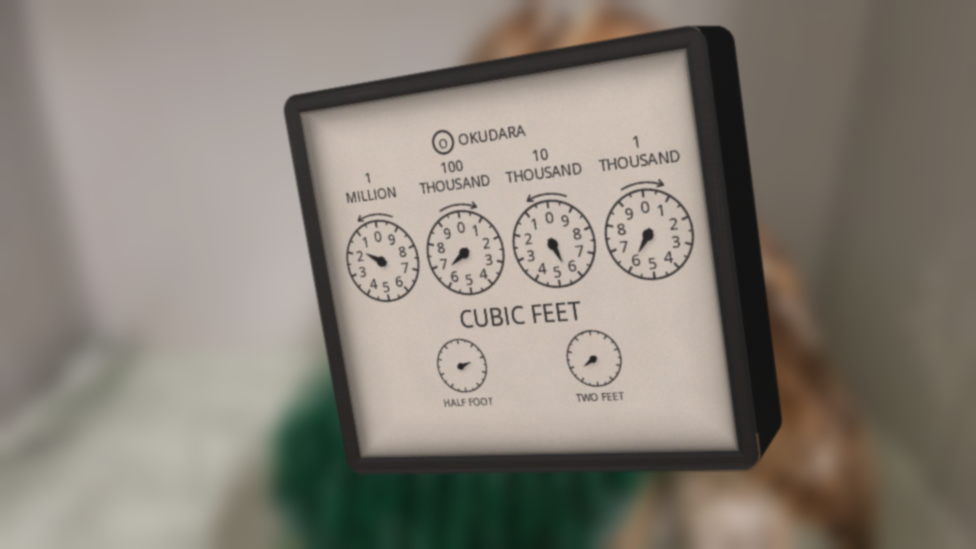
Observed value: {"value": 165600, "unit": "ft³"}
